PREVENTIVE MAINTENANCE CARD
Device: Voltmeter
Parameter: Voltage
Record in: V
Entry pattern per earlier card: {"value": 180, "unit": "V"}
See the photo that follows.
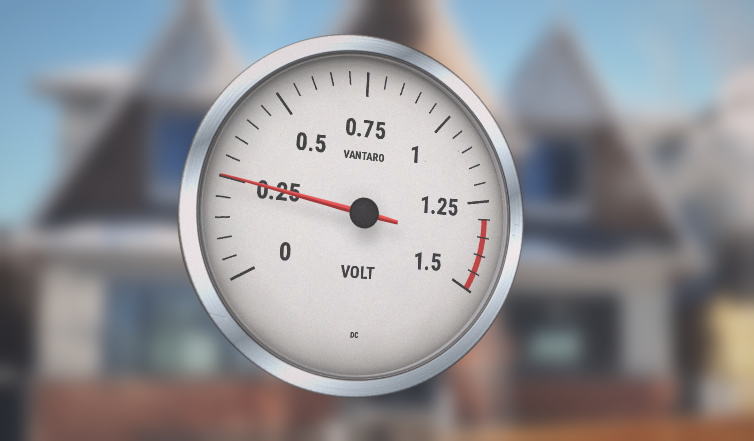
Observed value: {"value": 0.25, "unit": "V"}
